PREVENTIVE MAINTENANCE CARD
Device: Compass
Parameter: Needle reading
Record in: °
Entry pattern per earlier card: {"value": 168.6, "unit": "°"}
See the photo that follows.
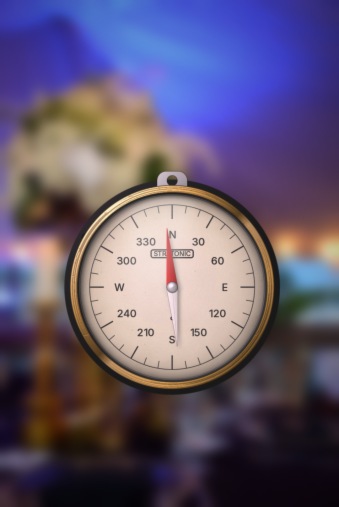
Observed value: {"value": 355, "unit": "°"}
